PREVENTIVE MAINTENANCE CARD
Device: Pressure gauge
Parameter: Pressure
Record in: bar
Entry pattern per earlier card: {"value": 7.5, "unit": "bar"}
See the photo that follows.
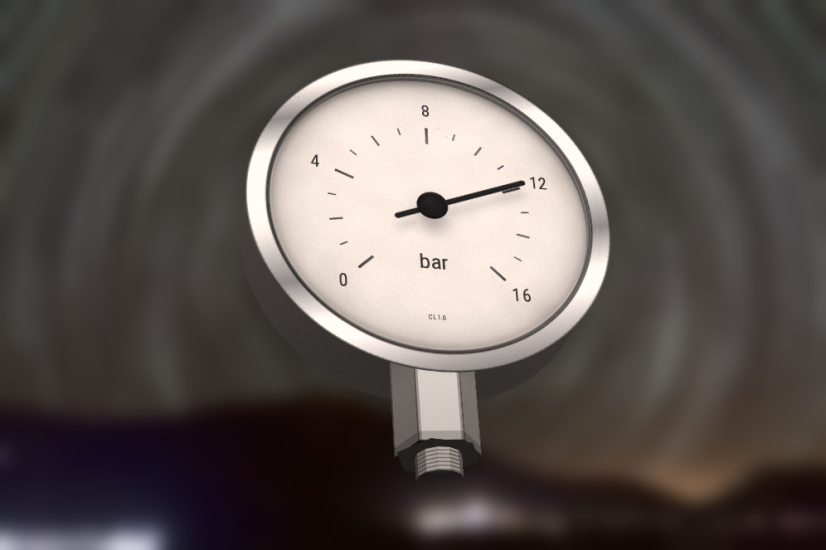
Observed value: {"value": 12, "unit": "bar"}
